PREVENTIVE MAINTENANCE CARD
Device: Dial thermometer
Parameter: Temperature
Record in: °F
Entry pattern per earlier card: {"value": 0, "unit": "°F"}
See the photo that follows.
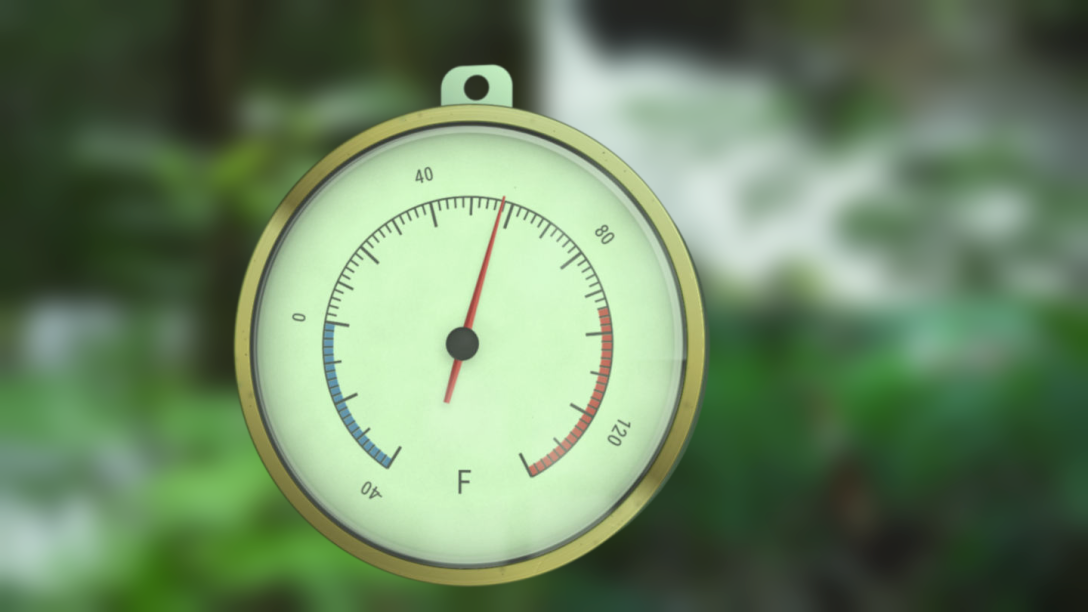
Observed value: {"value": 58, "unit": "°F"}
